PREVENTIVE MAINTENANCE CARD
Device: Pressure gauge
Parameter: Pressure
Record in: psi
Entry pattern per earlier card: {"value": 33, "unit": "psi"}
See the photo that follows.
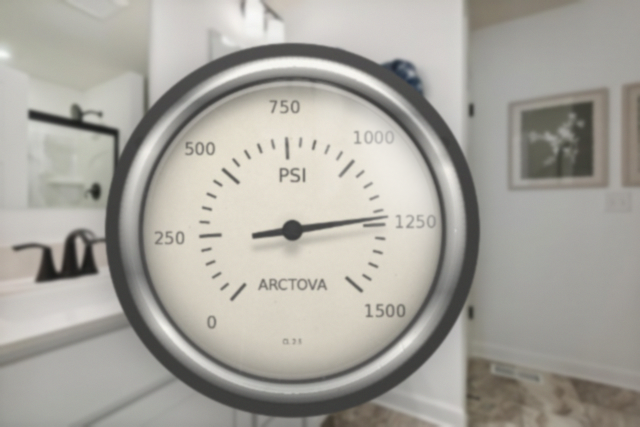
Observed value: {"value": 1225, "unit": "psi"}
